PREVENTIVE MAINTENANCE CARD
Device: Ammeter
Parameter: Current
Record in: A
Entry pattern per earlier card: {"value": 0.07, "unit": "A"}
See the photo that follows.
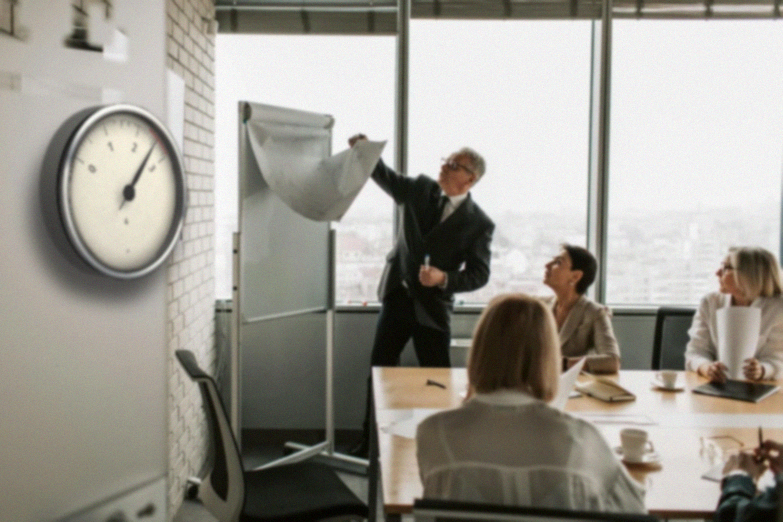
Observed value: {"value": 2.5, "unit": "A"}
